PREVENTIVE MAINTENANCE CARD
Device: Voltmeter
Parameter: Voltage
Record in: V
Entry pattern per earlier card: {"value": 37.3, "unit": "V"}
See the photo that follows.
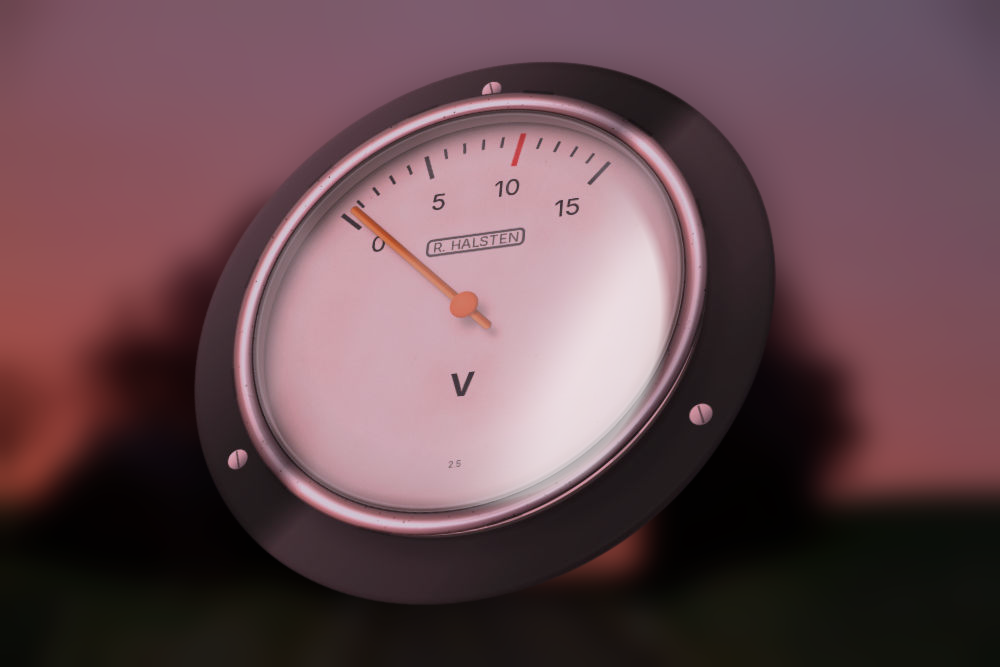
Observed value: {"value": 0.5, "unit": "V"}
